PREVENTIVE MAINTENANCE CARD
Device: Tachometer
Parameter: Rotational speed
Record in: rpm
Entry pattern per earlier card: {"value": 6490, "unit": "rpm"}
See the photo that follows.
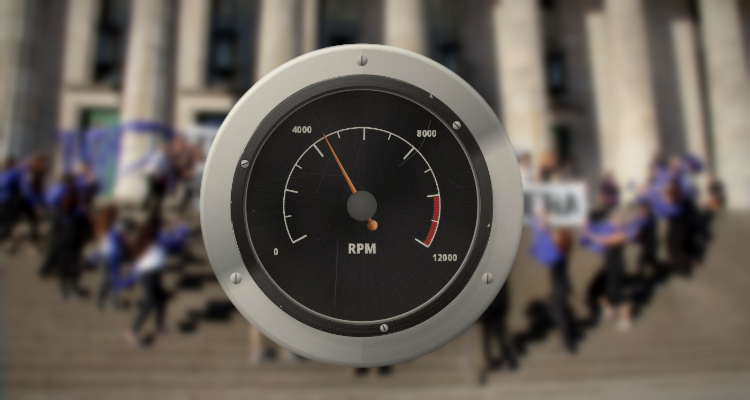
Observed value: {"value": 4500, "unit": "rpm"}
